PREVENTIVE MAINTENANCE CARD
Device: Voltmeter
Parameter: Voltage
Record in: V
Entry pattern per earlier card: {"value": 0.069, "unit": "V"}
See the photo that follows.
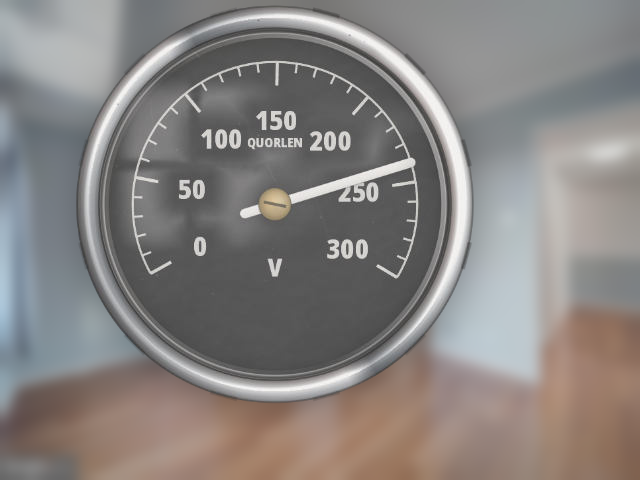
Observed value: {"value": 240, "unit": "V"}
